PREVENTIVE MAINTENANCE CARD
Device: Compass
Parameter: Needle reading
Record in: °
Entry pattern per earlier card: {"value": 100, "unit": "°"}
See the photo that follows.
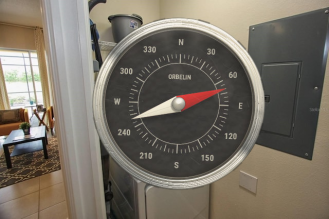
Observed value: {"value": 70, "unit": "°"}
